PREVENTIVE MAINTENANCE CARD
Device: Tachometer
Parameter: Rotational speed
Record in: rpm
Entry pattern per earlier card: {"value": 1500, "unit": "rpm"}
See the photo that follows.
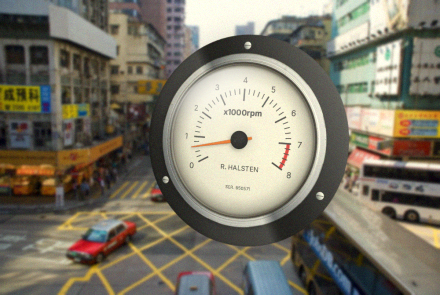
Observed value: {"value": 600, "unit": "rpm"}
